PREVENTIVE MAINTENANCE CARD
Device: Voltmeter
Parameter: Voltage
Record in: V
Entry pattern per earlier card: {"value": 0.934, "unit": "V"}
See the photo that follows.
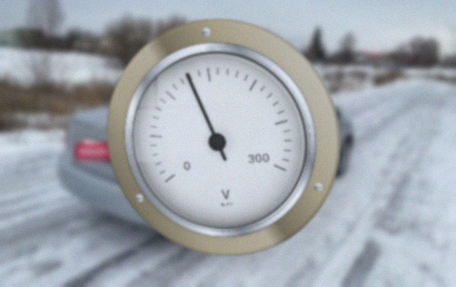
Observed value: {"value": 130, "unit": "V"}
